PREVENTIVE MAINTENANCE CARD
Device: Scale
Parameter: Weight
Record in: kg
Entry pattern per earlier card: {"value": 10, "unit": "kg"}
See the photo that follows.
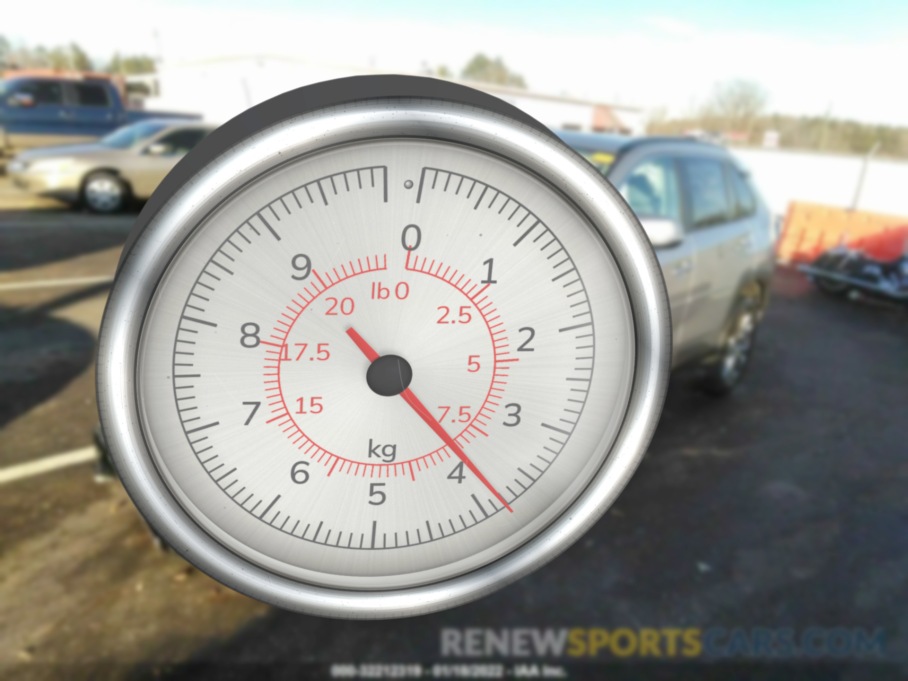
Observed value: {"value": 3.8, "unit": "kg"}
